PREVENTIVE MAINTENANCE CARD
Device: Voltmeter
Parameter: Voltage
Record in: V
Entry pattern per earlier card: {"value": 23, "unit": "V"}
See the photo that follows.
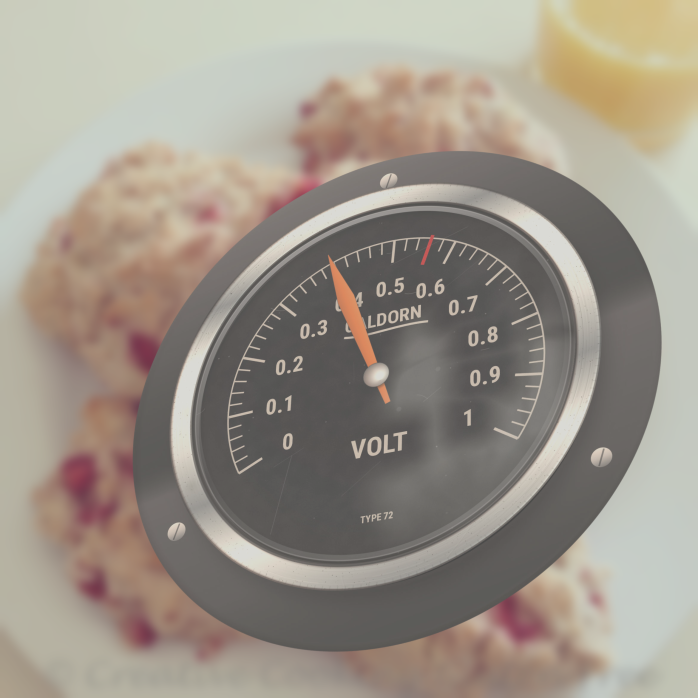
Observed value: {"value": 0.4, "unit": "V"}
